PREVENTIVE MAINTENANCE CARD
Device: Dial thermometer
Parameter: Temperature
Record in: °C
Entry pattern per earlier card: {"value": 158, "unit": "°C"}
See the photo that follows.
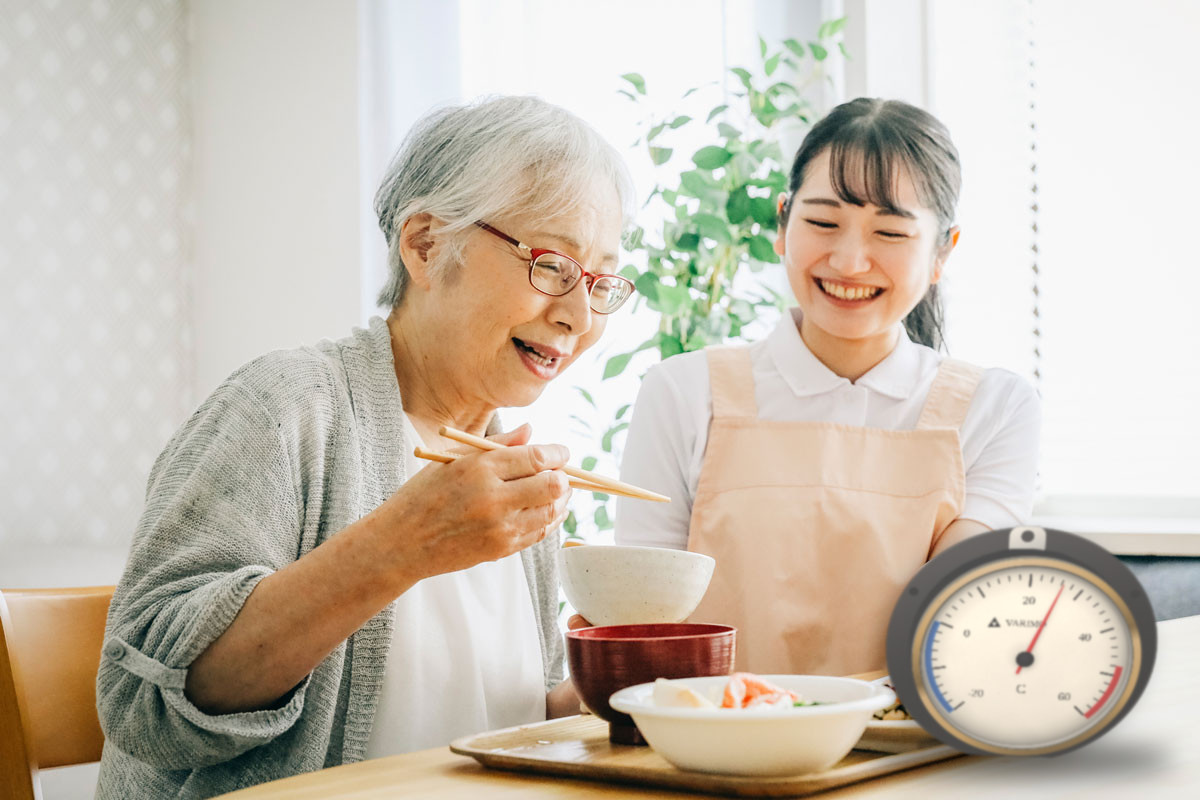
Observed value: {"value": 26, "unit": "°C"}
